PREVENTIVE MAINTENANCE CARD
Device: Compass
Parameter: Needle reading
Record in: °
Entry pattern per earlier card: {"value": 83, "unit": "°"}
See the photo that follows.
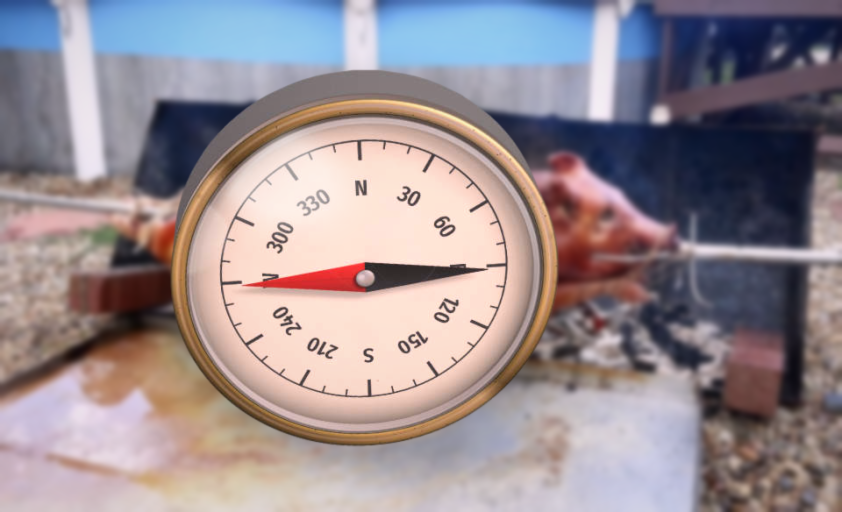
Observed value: {"value": 270, "unit": "°"}
